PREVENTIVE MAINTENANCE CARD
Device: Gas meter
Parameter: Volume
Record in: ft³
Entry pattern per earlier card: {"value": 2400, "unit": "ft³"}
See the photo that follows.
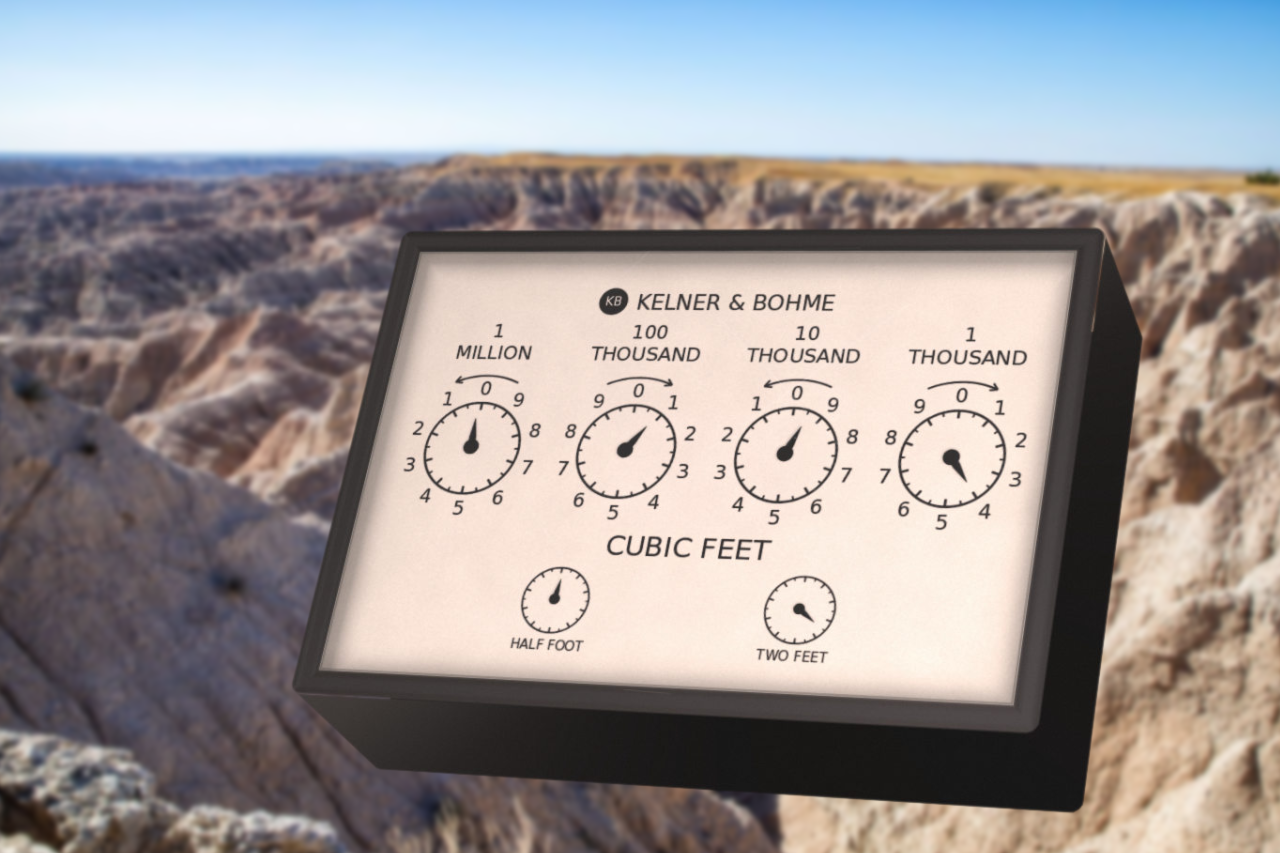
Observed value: {"value": 9400, "unit": "ft³"}
